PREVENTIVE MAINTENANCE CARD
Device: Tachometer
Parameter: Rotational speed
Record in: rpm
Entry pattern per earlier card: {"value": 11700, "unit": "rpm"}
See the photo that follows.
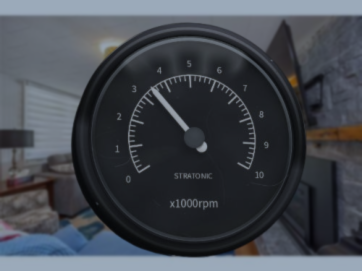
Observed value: {"value": 3400, "unit": "rpm"}
